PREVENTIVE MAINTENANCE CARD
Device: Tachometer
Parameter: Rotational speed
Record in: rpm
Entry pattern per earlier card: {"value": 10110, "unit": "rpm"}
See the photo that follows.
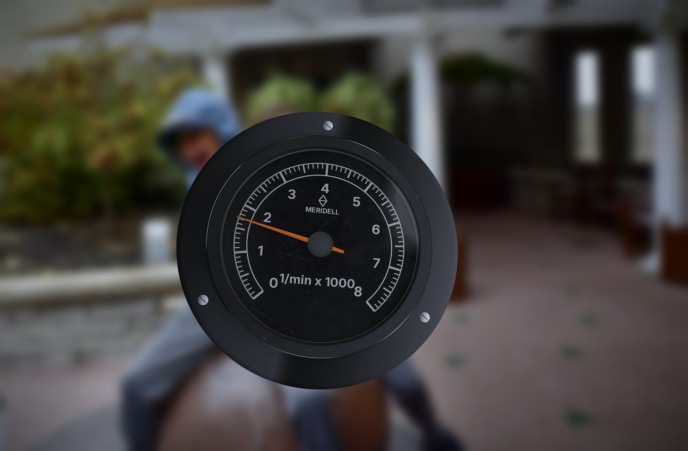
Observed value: {"value": 1700, "unit": "rpm"}
